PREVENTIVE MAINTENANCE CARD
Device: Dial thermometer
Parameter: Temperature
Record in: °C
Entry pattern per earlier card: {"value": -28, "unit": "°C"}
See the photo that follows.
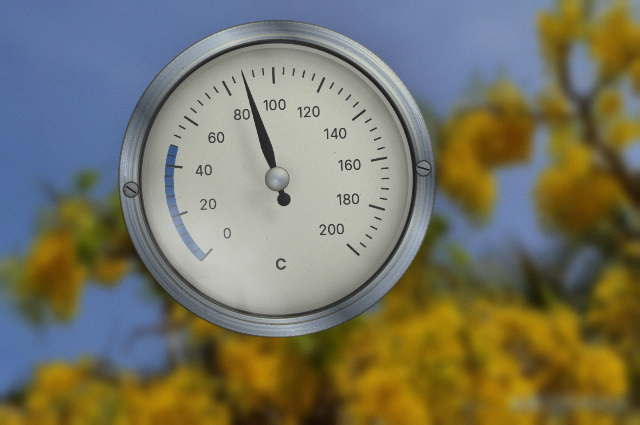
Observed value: {"value": 88, "unit": "°C"}
